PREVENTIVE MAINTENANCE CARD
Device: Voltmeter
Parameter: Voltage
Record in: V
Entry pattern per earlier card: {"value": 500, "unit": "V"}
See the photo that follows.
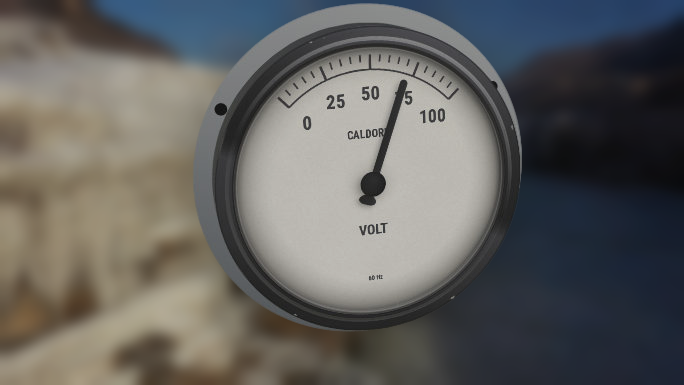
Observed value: {"value": 70, "unit": "V"}
